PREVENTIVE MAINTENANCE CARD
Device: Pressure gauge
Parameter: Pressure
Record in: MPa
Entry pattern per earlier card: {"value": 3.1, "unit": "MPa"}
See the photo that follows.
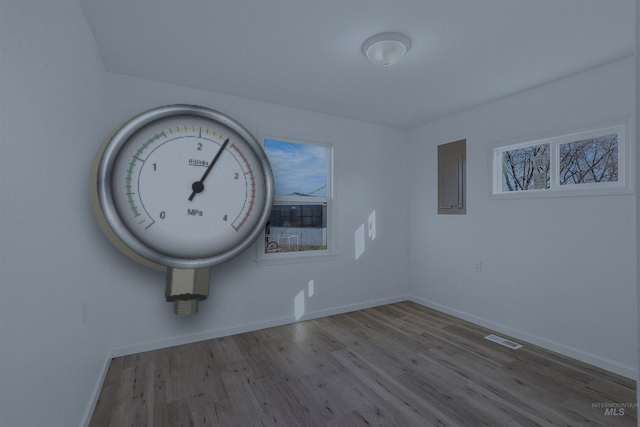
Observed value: {"value": 2.4, "unit": "MPa"}
